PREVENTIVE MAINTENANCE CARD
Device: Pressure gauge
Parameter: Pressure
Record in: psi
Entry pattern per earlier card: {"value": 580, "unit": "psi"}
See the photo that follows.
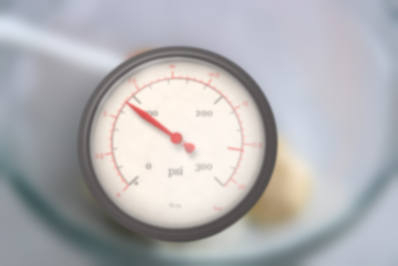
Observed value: {"value": 90, "unit": "psi"}
